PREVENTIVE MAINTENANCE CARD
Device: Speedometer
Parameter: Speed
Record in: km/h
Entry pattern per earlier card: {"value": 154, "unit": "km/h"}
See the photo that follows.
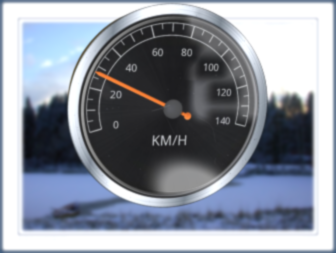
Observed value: {"value": 27.5, "unit": "km/h"}
